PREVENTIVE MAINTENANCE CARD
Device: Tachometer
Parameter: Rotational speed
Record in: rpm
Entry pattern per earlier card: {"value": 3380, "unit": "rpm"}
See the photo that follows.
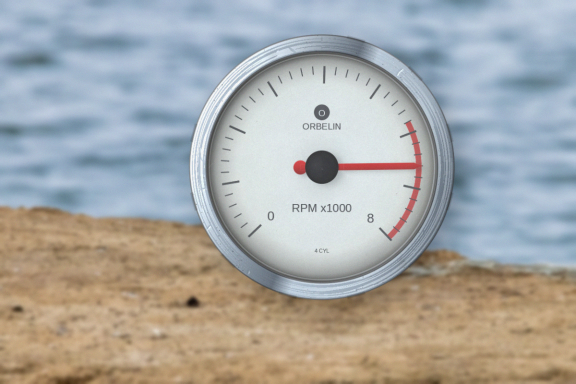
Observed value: {"value": 6600, "unit": "rpm"}
